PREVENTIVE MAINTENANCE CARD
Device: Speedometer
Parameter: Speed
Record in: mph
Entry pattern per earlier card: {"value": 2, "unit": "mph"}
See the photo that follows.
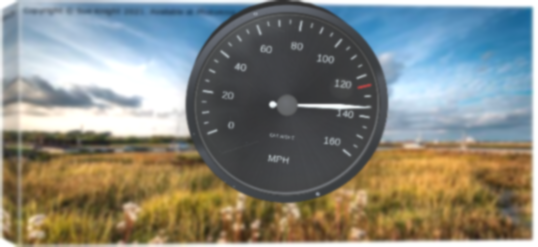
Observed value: {"value": 135, "unit": "mph"}
